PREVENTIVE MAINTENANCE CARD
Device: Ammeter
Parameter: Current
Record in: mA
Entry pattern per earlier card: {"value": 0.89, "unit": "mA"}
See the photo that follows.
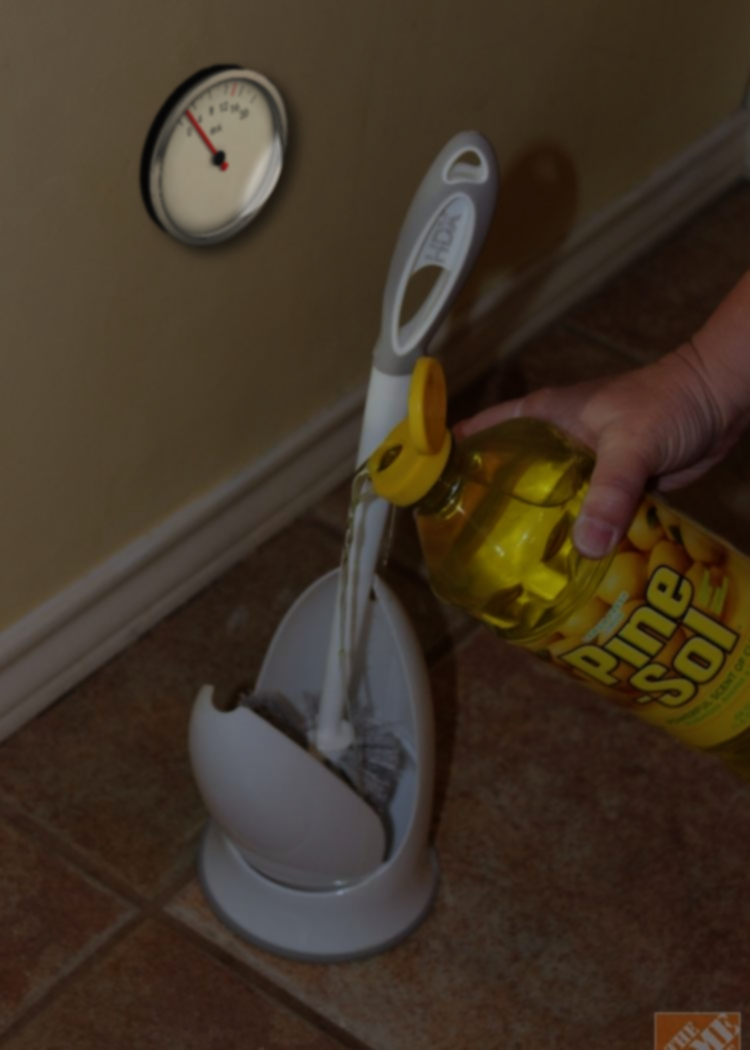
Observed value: {"value": 2, "unit": "mA"}
